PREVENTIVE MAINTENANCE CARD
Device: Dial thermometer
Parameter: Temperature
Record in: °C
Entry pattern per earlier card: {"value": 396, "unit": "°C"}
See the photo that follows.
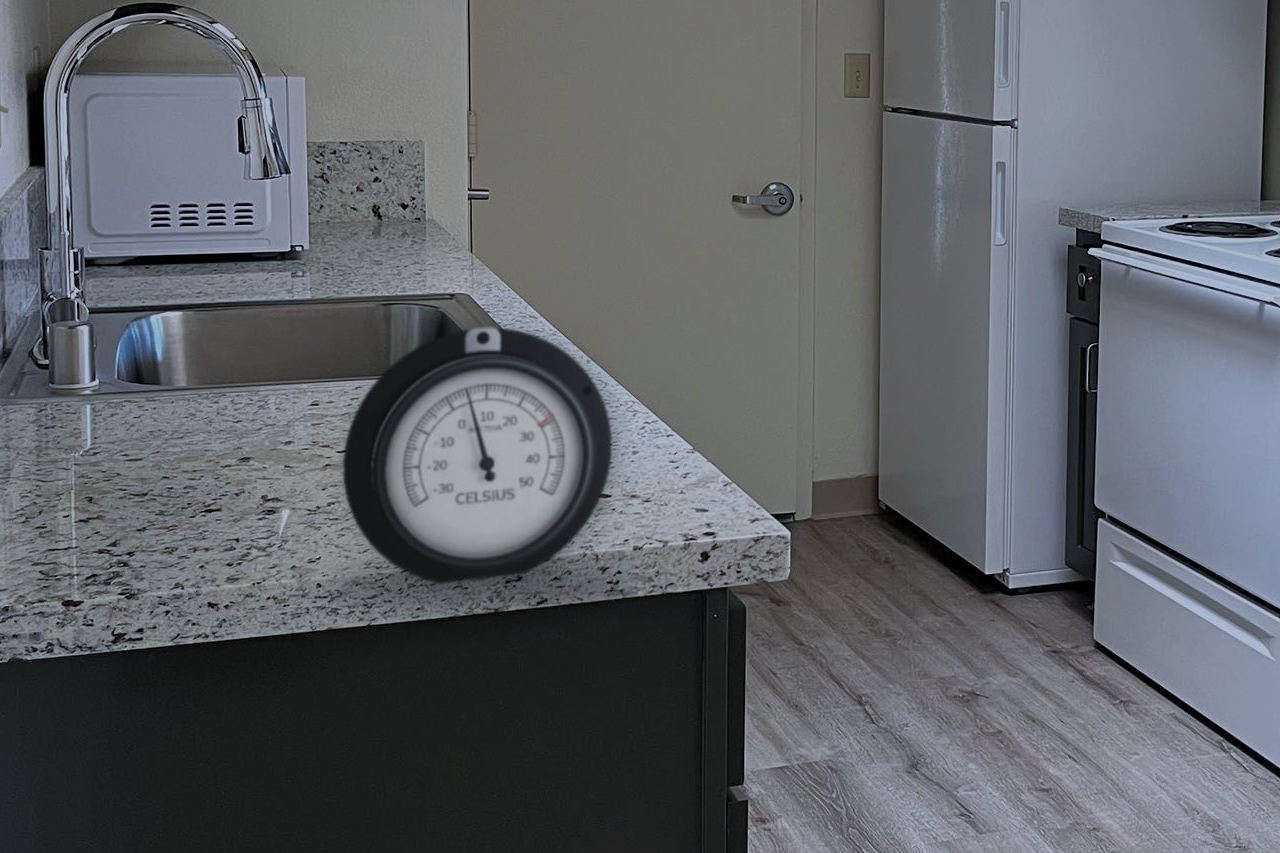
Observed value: {"value": 5, "unit": "°C"}
